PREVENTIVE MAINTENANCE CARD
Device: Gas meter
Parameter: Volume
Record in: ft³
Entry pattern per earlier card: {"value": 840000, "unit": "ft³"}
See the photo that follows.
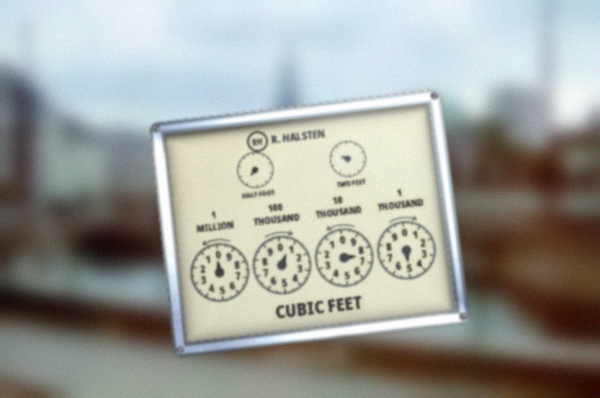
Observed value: {"value": 7500, "unit": "ft³"}
